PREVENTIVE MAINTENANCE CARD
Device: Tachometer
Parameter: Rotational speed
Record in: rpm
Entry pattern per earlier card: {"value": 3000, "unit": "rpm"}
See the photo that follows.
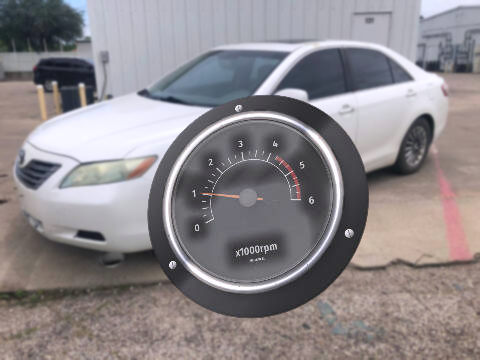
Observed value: {"value": 1000, "unit": "rpm"}
